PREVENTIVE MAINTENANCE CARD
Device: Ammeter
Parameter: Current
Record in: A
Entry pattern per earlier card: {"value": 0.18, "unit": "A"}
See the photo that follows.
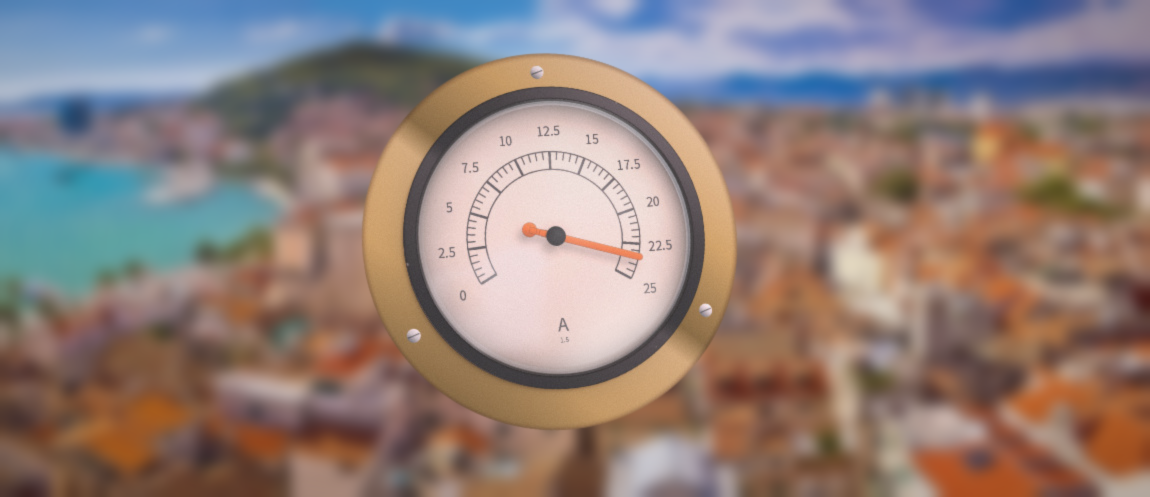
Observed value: {"value": 23.5, "unit": "A"}
